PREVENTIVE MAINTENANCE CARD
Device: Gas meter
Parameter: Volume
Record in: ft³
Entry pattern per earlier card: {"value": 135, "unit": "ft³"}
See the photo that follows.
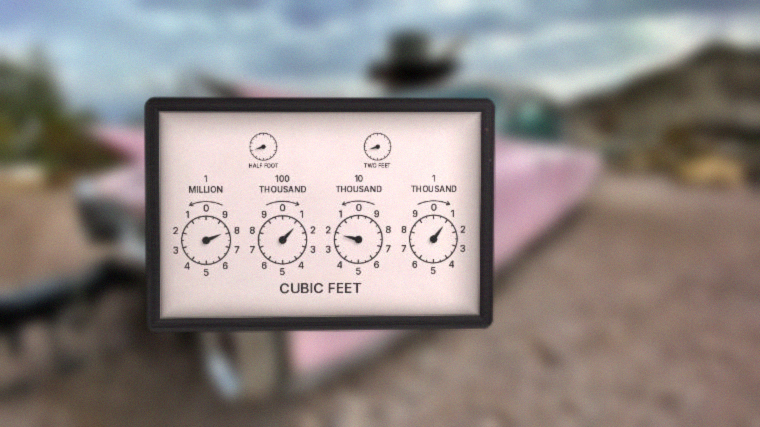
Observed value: {"value": 812100, "unit": "ft³"}
